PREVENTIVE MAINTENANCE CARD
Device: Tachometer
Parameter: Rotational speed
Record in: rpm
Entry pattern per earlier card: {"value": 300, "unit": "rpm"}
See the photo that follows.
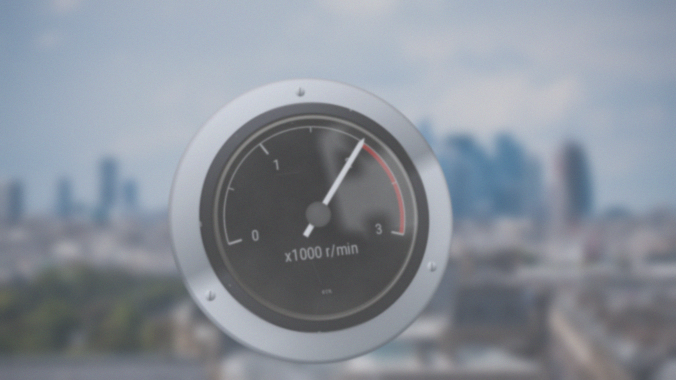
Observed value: {"value": 2000, "unit": "rpm"}
